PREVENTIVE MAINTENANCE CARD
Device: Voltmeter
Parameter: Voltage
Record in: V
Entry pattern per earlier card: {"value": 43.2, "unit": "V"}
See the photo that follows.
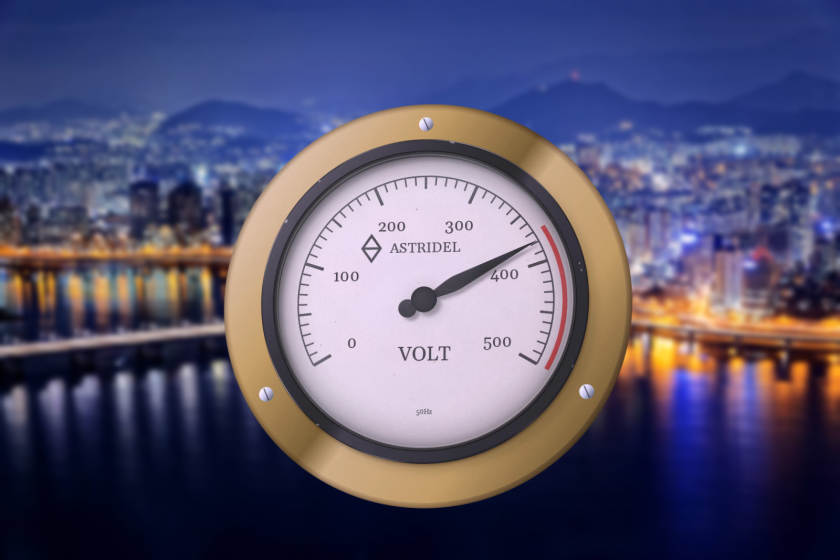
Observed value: {"value": 380, "unit": "V"}
